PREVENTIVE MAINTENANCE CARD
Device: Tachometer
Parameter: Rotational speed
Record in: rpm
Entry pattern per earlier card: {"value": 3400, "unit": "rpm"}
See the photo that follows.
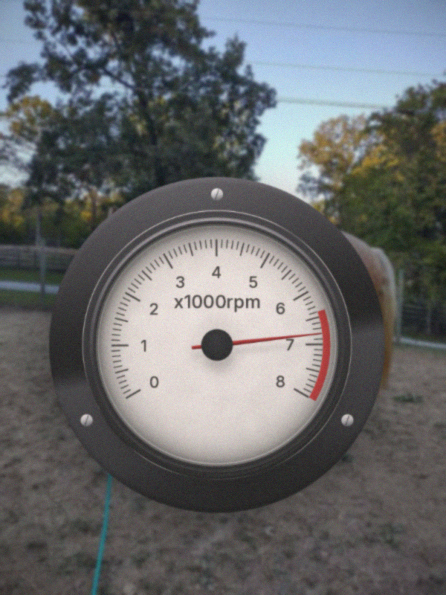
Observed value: {"value": 6800, "unit": "rpm"}
